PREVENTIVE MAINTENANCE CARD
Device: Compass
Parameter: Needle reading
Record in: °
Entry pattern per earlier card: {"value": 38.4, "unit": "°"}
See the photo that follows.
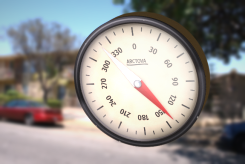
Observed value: {"value": 140, "unit": "°"}
